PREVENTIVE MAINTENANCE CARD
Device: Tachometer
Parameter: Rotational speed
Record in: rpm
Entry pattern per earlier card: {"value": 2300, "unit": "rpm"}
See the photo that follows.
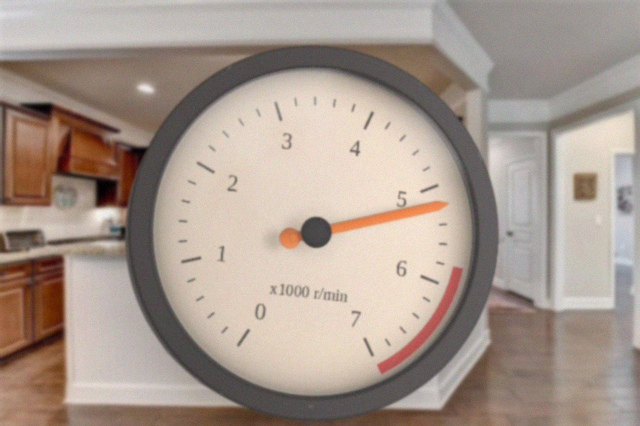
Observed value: {"value": 5200, "unit": "rpm"}
